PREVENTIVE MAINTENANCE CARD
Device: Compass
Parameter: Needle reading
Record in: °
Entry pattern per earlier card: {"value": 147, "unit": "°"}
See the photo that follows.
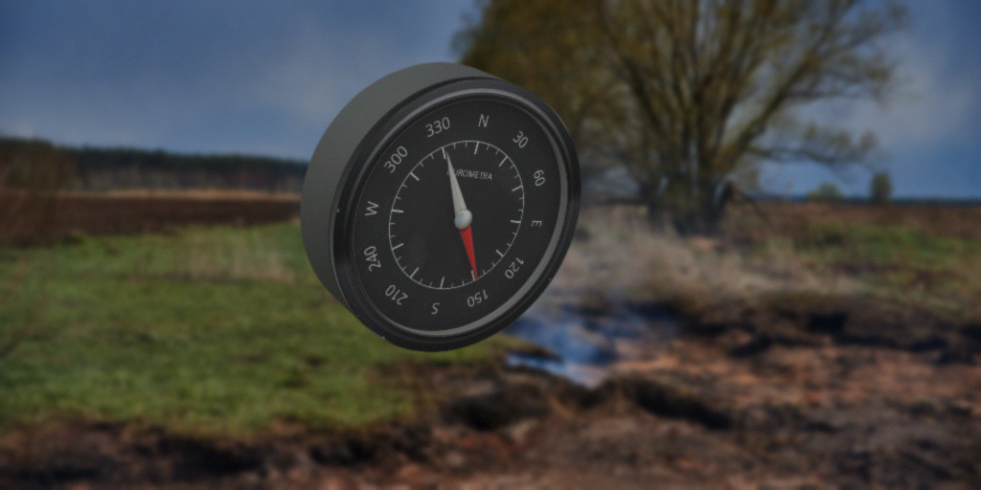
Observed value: {"value": 150, "unit": "°"}
